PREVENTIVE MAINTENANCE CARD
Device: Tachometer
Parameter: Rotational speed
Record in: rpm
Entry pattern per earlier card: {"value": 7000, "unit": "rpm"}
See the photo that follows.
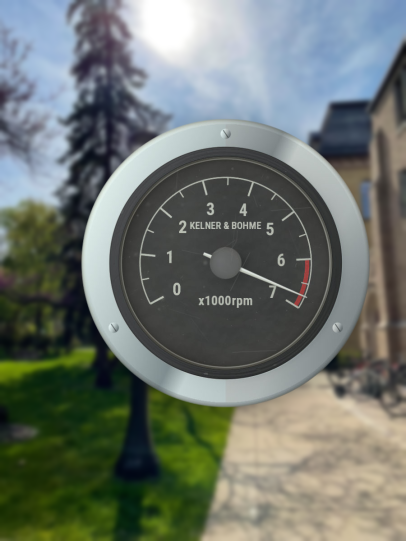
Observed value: {"value": 6750, "unit": "rpm"}
